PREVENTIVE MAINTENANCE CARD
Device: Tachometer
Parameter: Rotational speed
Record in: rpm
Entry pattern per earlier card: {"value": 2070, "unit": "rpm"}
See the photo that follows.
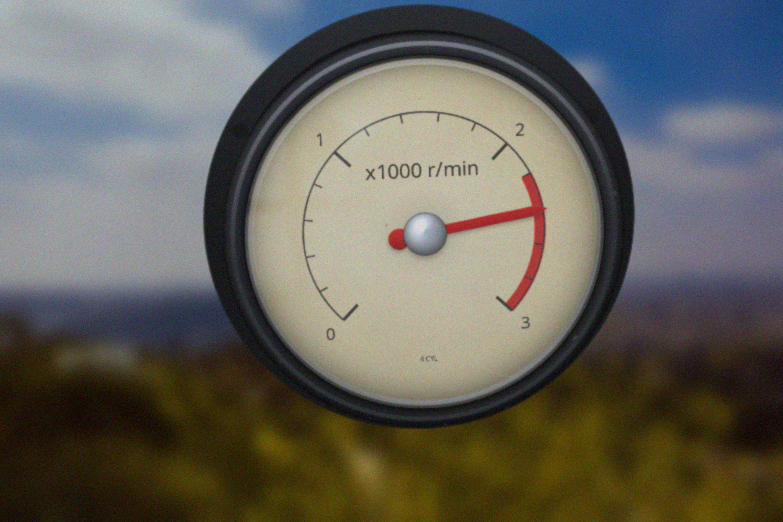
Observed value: {"value": 2400, "unit": "rpm"}
